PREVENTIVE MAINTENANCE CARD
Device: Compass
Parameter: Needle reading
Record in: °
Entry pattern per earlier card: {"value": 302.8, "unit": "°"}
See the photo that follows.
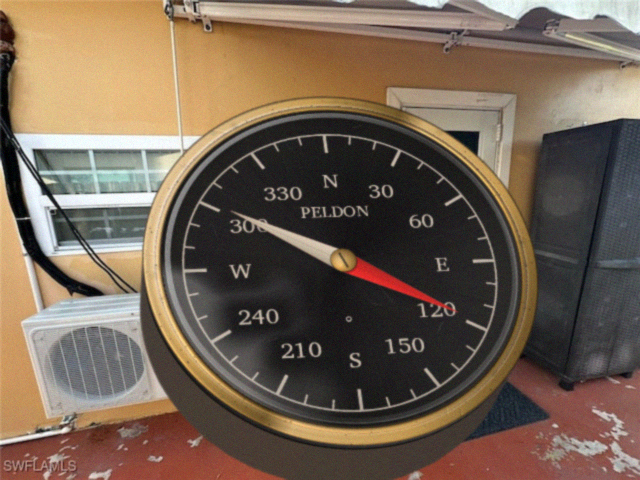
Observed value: {"value": 120, "unit": "°"}
